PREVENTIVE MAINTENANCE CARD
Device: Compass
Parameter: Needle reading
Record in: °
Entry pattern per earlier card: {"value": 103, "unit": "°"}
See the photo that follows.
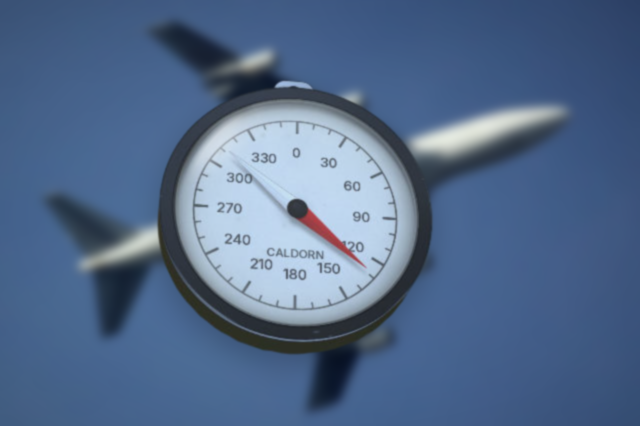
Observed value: {"value": 130, "unit": "°"}
